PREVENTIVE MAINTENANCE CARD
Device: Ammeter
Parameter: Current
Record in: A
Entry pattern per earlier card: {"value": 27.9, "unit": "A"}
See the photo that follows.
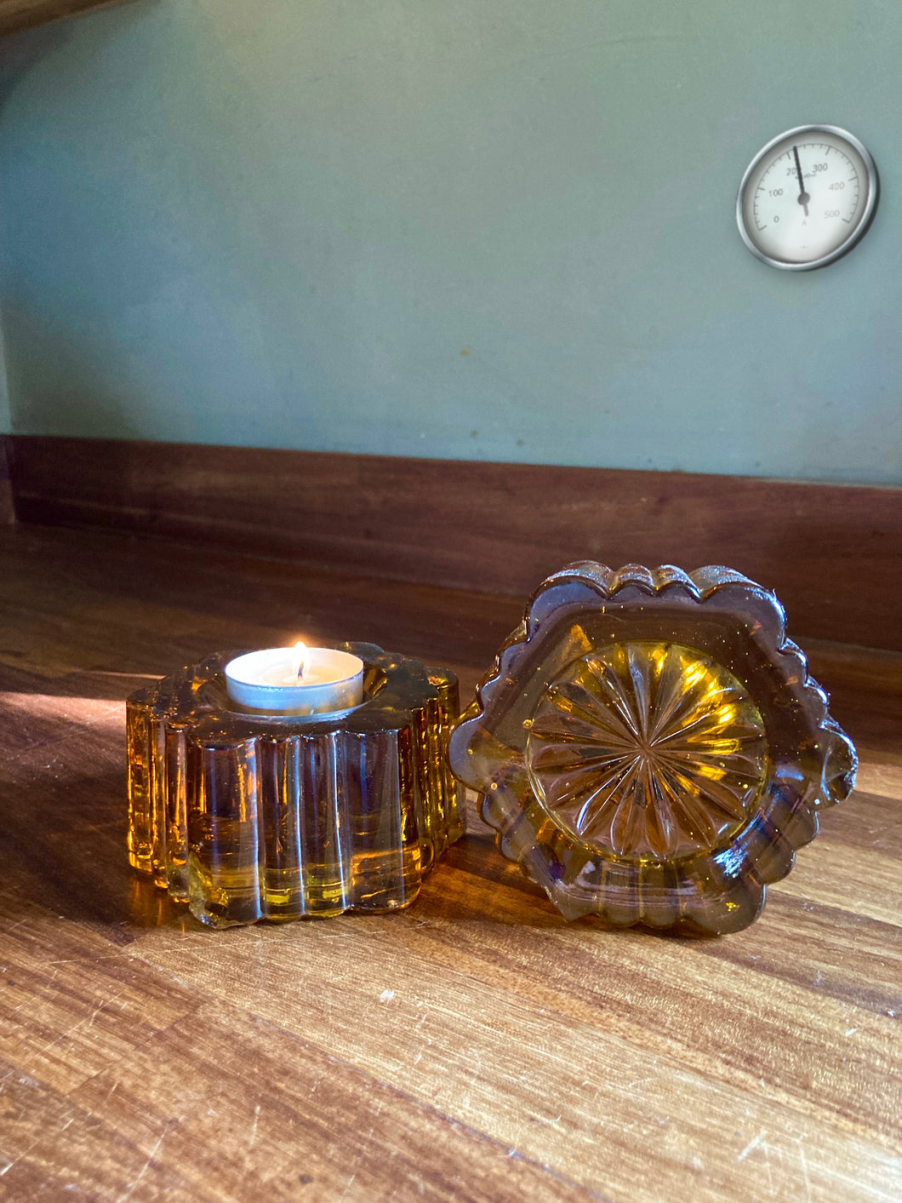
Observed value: {"value": 220, "unit": "A"}
